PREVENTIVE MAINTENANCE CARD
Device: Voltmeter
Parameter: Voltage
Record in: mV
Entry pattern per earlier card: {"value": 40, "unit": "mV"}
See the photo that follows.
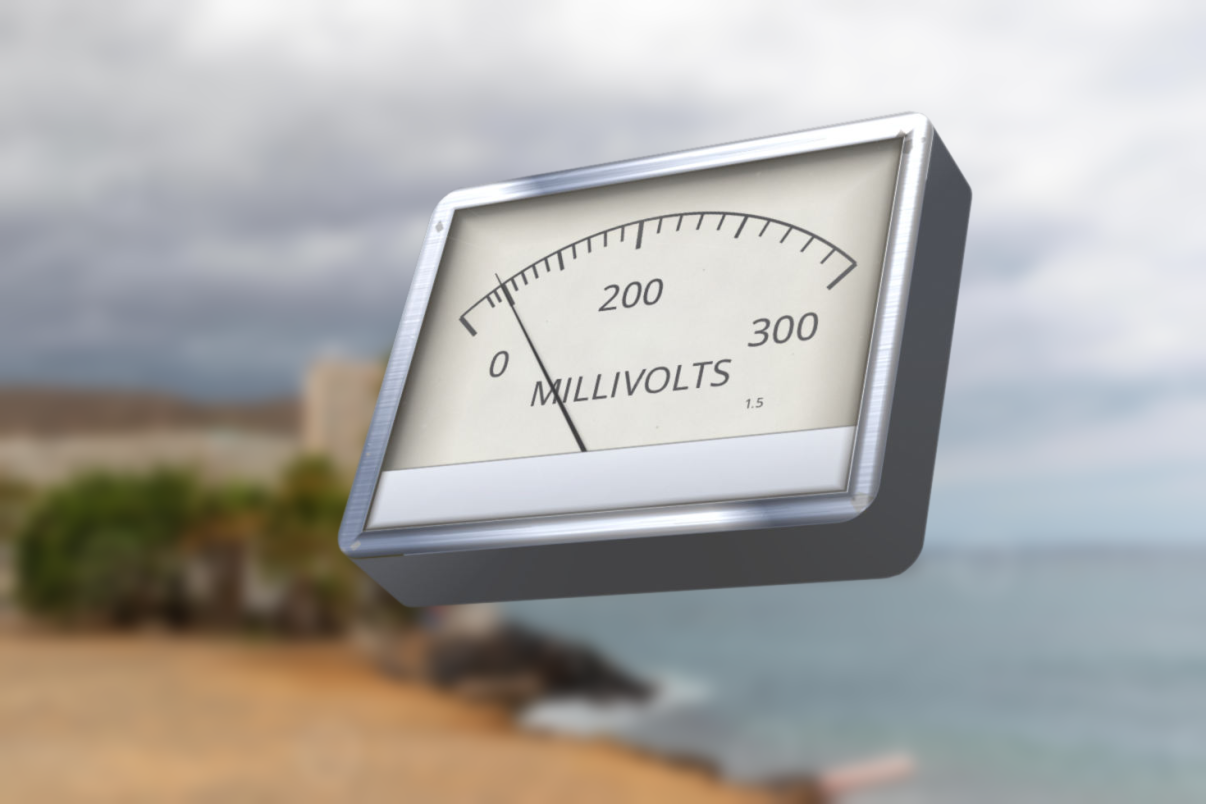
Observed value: {"value": 100, "unit": "mV"}
